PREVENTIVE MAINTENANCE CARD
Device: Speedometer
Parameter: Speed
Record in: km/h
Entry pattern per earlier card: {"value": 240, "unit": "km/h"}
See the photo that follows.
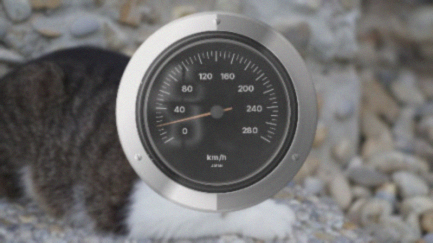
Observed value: {"value": 20, "unit": "km/h"}
